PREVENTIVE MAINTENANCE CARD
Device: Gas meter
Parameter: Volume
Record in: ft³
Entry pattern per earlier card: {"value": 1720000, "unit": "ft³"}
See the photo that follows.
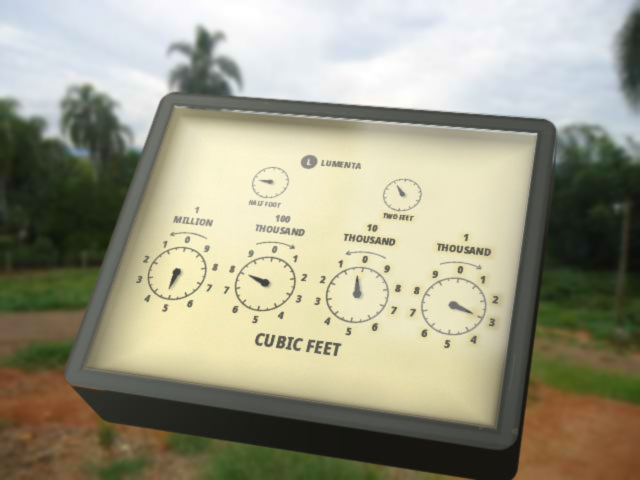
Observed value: {"value": 480300, "unit": "ft³"}
